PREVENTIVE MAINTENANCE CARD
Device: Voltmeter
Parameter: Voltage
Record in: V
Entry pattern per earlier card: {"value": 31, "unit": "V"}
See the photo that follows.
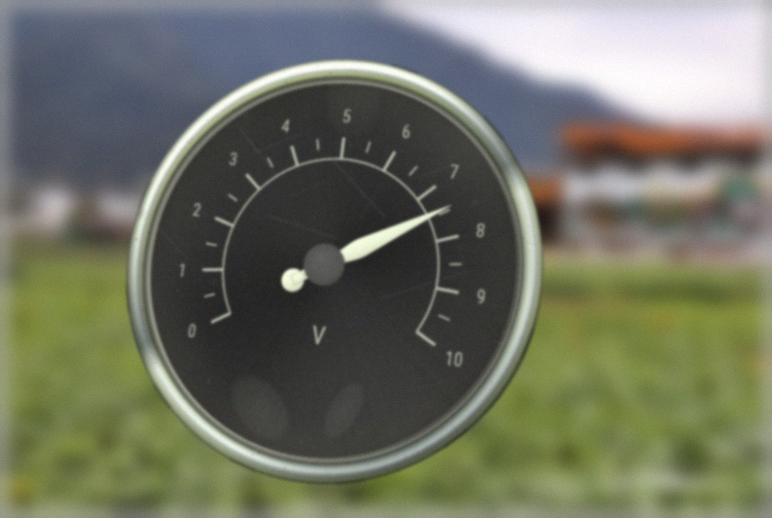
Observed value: {"value": 7.5, "unit": "V"}
